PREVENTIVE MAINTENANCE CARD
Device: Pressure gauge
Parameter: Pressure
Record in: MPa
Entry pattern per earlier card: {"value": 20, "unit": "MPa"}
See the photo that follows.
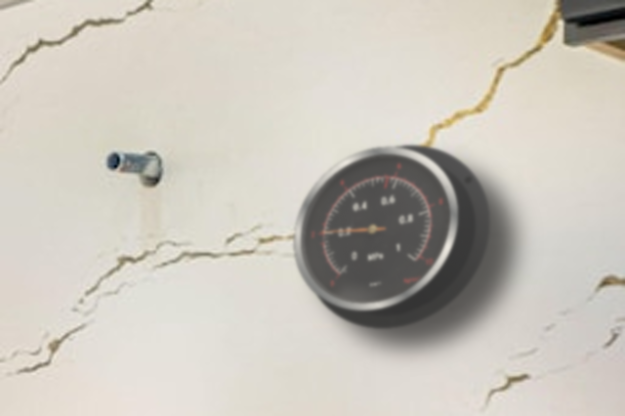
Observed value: {"value": 0.2, "unit": "MPa"}
